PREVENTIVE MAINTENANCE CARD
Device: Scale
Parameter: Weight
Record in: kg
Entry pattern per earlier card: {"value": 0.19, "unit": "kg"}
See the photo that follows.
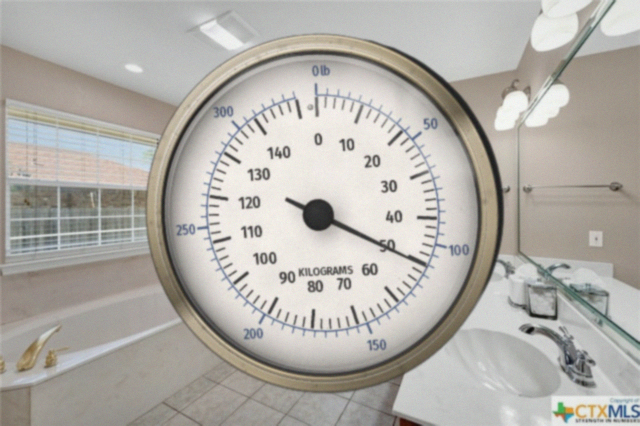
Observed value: {"value": 50, "unit": "kg"}
